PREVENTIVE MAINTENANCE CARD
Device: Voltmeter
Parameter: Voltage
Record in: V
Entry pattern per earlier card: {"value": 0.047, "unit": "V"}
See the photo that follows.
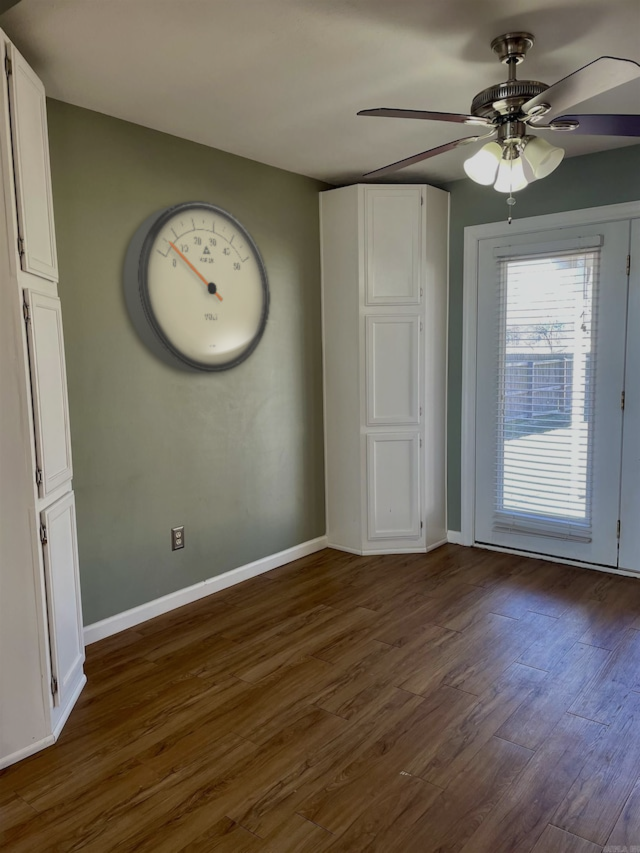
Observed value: {"value": 5, "unit": "V"}
